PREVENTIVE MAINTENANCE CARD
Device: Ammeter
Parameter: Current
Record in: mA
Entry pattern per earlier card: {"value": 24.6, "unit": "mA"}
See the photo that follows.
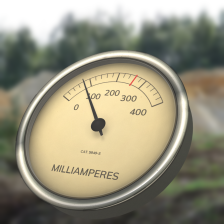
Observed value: {"value": 80, "unit": "mA"}
